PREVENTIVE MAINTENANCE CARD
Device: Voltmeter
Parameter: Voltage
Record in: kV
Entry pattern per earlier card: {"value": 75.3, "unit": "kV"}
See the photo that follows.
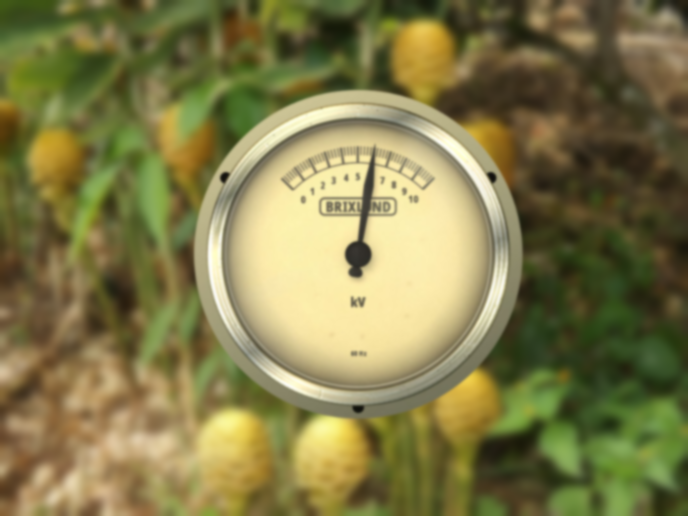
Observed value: {"value": 6, "unit": "kV"}
